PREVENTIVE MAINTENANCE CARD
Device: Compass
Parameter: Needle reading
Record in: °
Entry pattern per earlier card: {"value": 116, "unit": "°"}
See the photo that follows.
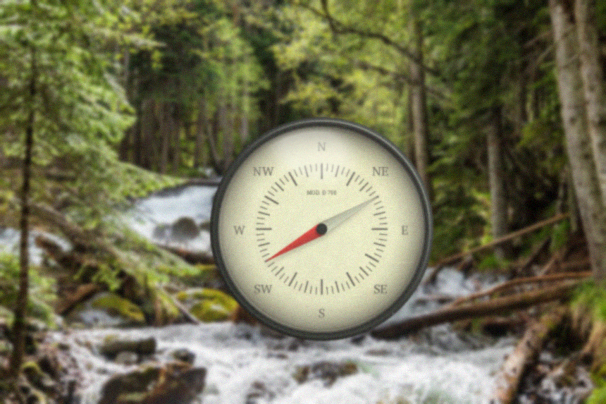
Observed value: {"value": 240, "unit": "°"}
